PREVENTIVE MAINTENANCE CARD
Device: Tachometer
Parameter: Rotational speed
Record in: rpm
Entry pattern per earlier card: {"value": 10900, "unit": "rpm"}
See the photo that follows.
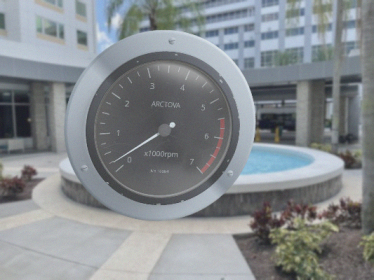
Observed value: {"value": 250, "unit": "rpm"}
